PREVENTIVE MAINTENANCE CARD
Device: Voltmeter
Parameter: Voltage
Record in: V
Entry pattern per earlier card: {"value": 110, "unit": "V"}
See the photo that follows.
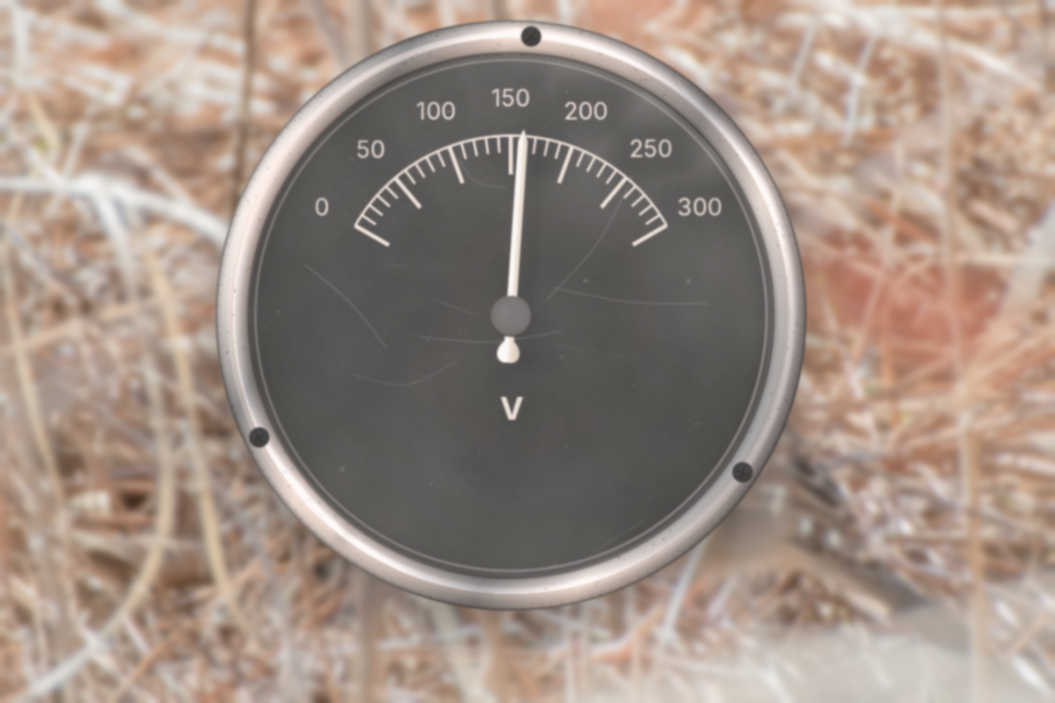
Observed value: {"value": 160, "unit": "V"}
